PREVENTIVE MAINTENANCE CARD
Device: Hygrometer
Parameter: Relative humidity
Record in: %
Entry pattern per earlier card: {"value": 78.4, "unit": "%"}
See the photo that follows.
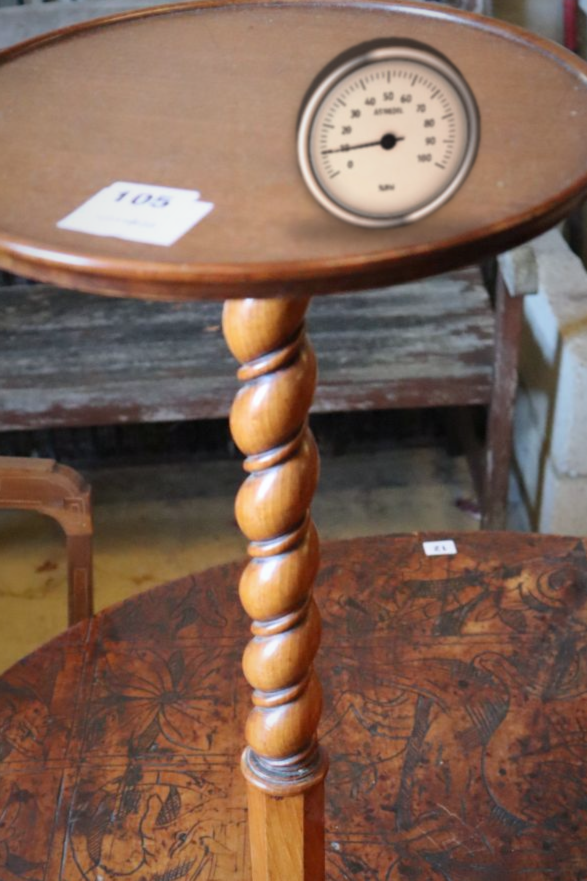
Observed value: {"value": 10, "unit": "%"}
